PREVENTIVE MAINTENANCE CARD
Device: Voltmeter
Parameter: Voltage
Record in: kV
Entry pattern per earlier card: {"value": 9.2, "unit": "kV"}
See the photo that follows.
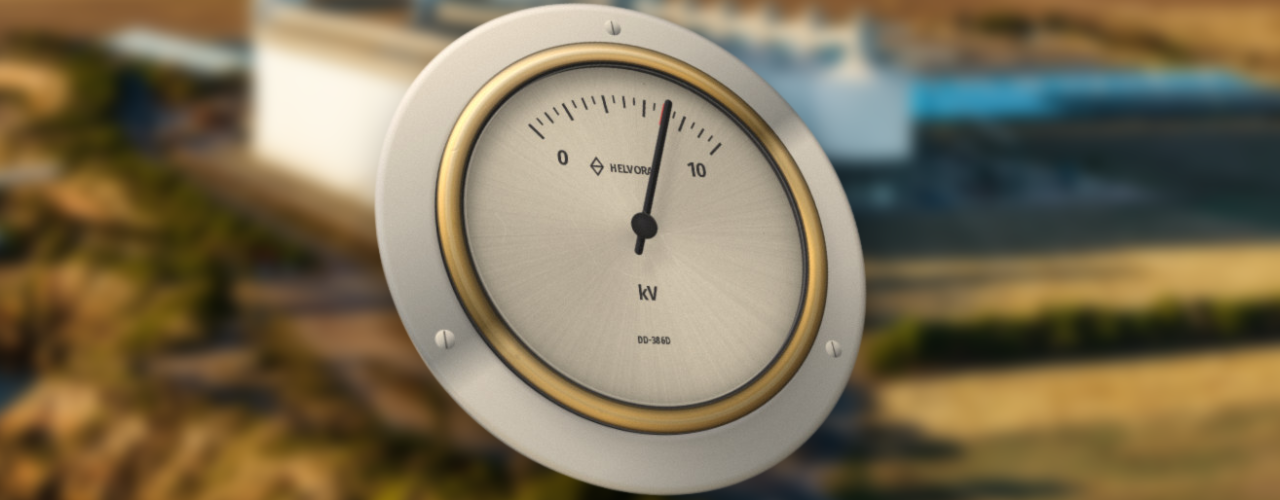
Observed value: {"value": 7, "unit": "kV"}
